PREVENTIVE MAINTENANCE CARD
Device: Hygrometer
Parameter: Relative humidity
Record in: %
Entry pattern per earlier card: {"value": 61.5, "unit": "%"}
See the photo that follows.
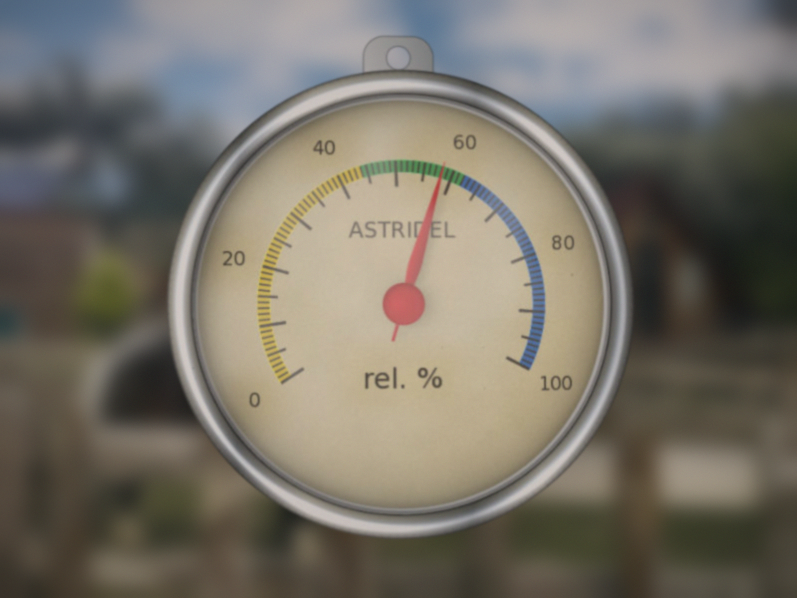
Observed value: {"value": 58, "unit": "%"}
